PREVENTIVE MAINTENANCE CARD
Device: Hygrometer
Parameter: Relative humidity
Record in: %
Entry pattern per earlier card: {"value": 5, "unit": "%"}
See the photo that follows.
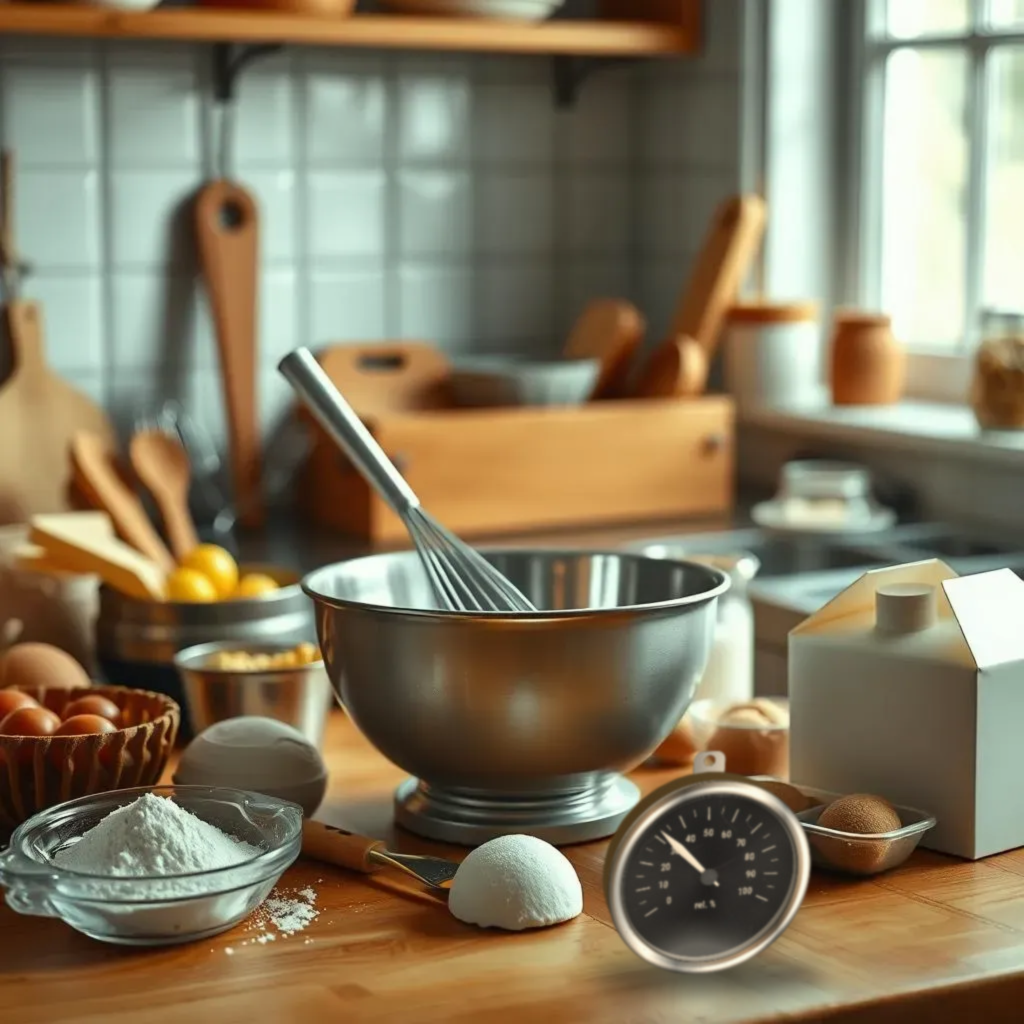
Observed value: {"value": 32.5, "unit": "%"}
